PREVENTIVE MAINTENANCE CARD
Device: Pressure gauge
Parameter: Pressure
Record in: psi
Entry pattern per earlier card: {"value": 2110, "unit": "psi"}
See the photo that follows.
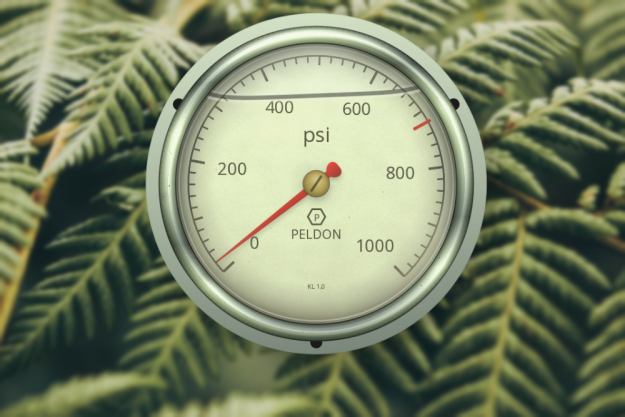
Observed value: {"value": 20, "unit": "psi"}
